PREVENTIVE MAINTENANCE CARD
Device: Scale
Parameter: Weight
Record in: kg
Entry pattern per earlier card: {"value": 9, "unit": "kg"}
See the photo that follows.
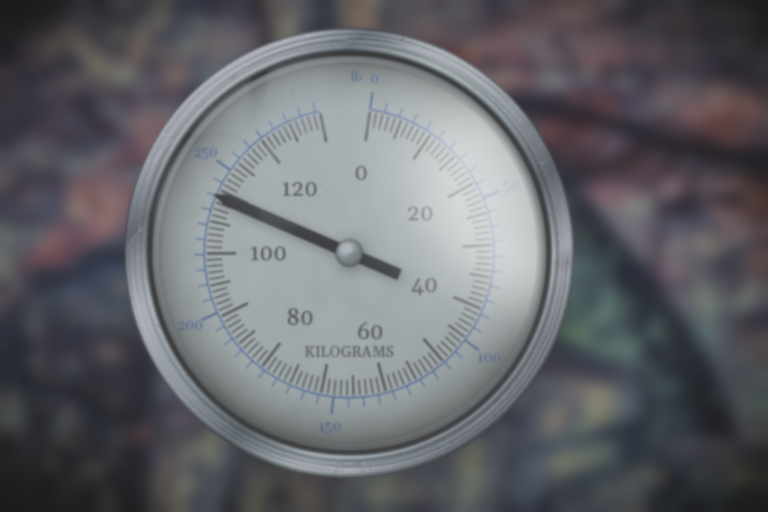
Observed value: {"value": 109, "unit": "kg"}
